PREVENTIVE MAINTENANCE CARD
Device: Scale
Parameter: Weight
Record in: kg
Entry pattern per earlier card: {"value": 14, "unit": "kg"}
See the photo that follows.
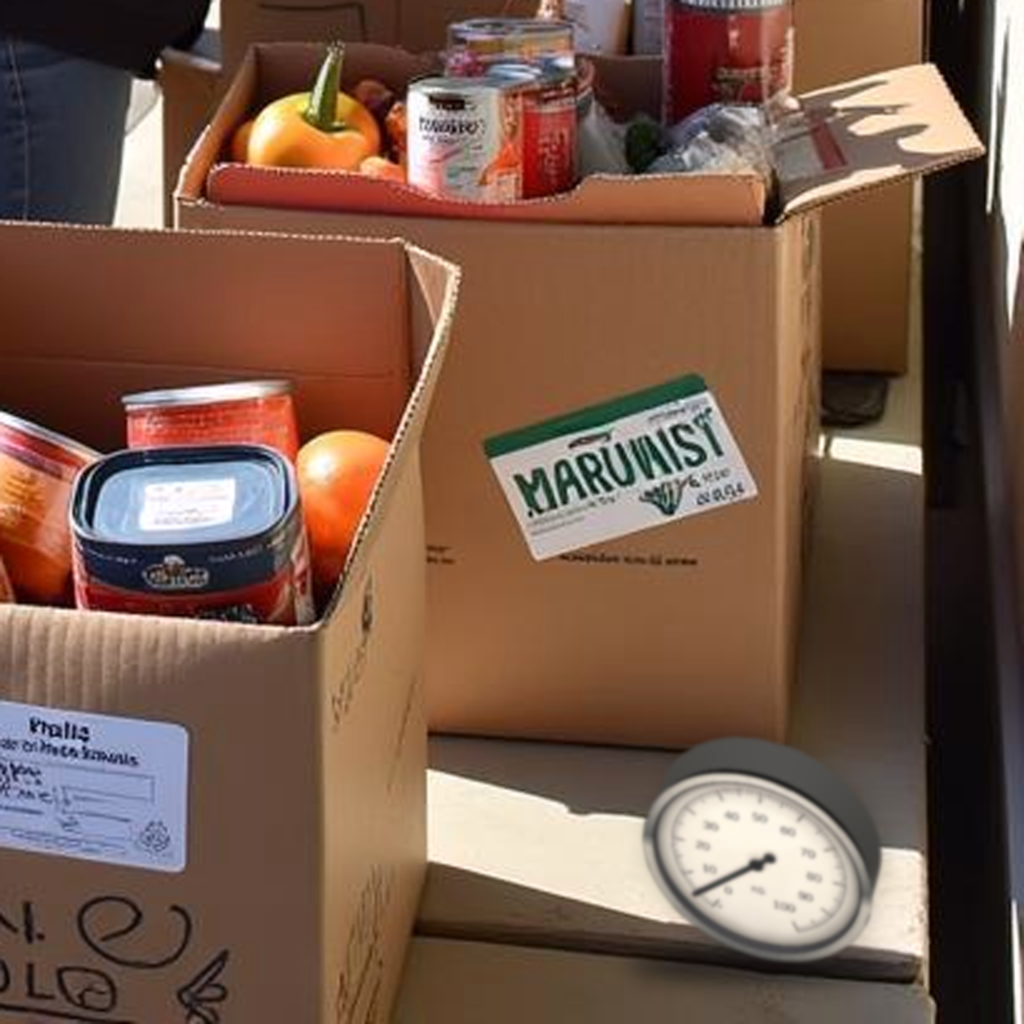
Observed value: {"value": 5, "unit": "kg"}
